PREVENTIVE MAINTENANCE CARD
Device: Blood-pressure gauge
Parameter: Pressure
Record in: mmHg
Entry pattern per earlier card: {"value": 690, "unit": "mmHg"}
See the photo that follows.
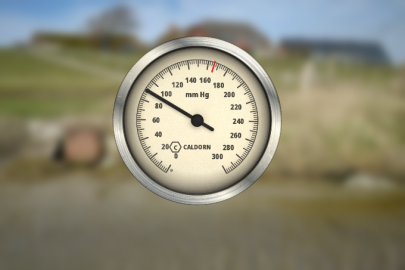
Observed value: {"value": 90, "unit": "mmHg"}
